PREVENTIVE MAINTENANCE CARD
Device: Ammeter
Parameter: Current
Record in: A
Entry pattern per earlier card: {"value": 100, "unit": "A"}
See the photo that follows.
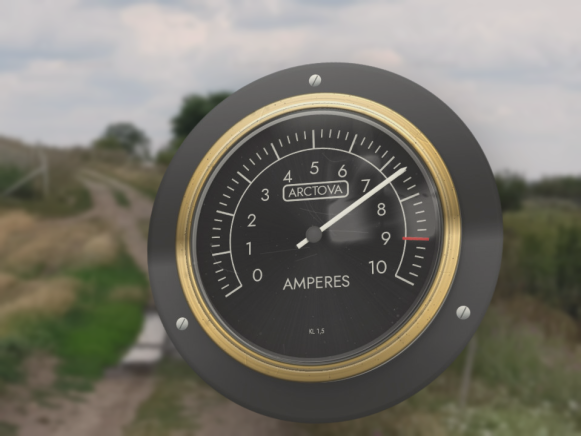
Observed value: {"value": 7.4, "unit": "A"}
